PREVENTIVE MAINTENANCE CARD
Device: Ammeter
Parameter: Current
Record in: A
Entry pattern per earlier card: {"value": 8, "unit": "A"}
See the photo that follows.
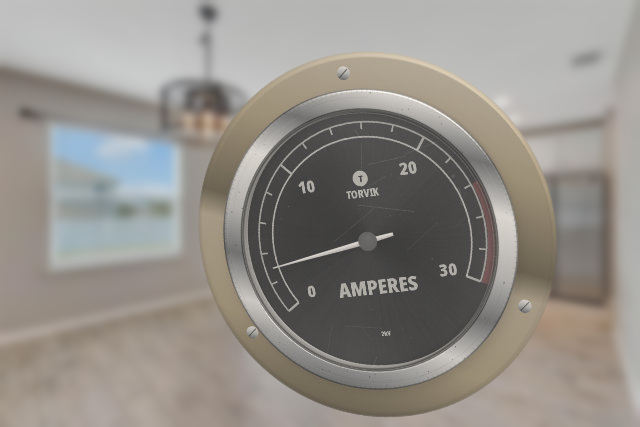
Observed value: {"value": 3, "unit": "A"}
